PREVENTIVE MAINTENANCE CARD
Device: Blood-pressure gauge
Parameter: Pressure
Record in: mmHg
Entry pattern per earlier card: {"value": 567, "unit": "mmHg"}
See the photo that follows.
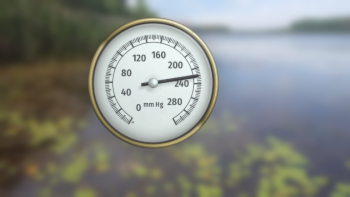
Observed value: {"value": 230, "unit": "mmHg"}
